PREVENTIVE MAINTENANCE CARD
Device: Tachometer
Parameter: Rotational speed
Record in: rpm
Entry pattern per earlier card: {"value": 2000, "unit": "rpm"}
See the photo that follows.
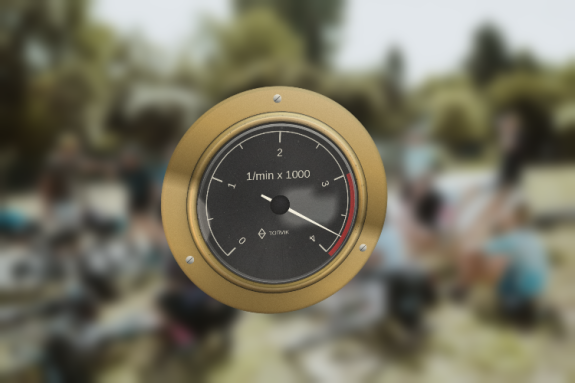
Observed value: {"value": 3750, "unit": "rpm"}
